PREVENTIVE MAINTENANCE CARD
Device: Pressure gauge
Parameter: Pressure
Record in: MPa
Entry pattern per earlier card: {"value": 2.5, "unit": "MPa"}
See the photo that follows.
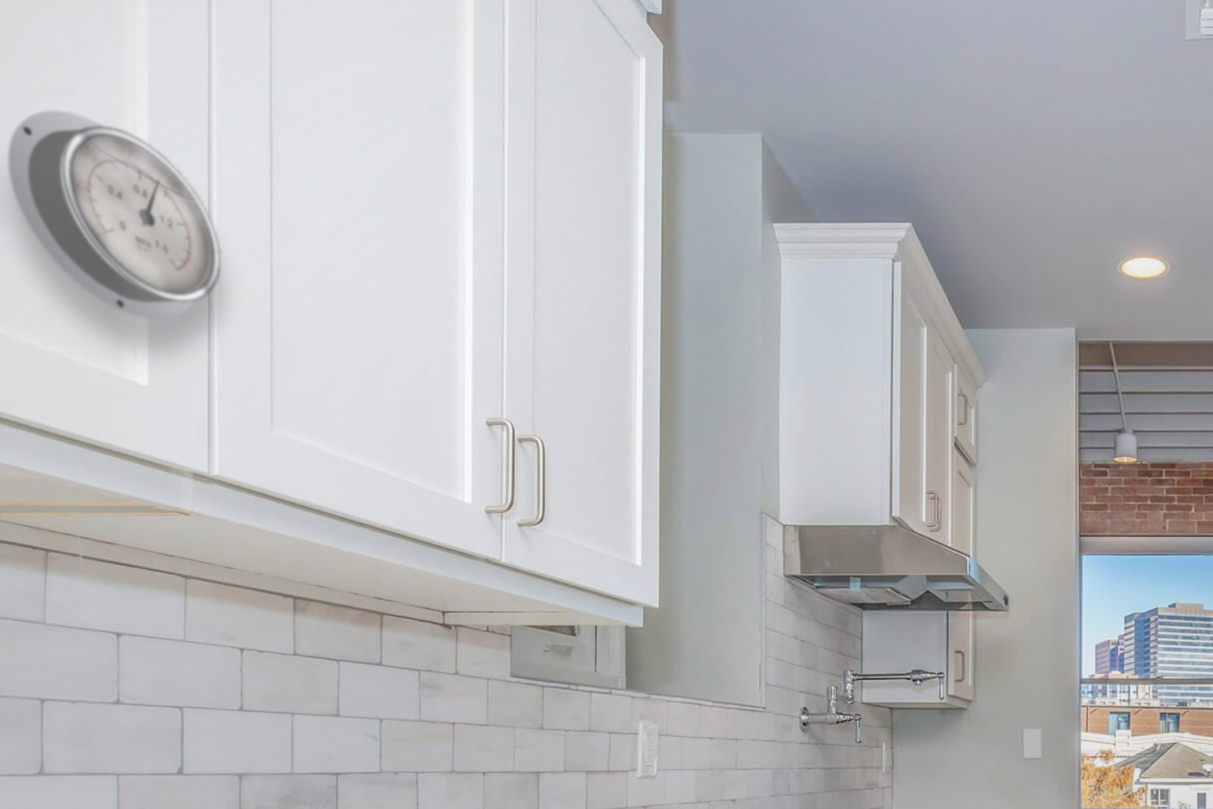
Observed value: {"value": 0.9, "unit": "MPa"}
